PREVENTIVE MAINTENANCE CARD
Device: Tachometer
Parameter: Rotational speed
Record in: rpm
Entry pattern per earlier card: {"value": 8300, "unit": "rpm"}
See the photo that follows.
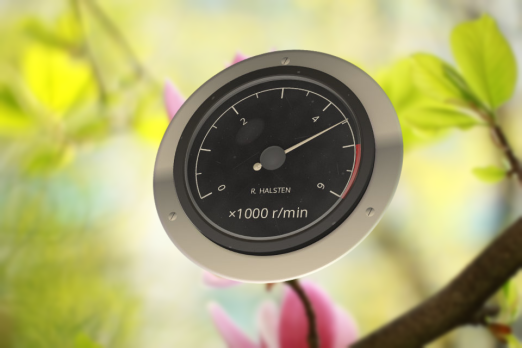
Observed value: {"value": 4500, "unit": "rpm"}
